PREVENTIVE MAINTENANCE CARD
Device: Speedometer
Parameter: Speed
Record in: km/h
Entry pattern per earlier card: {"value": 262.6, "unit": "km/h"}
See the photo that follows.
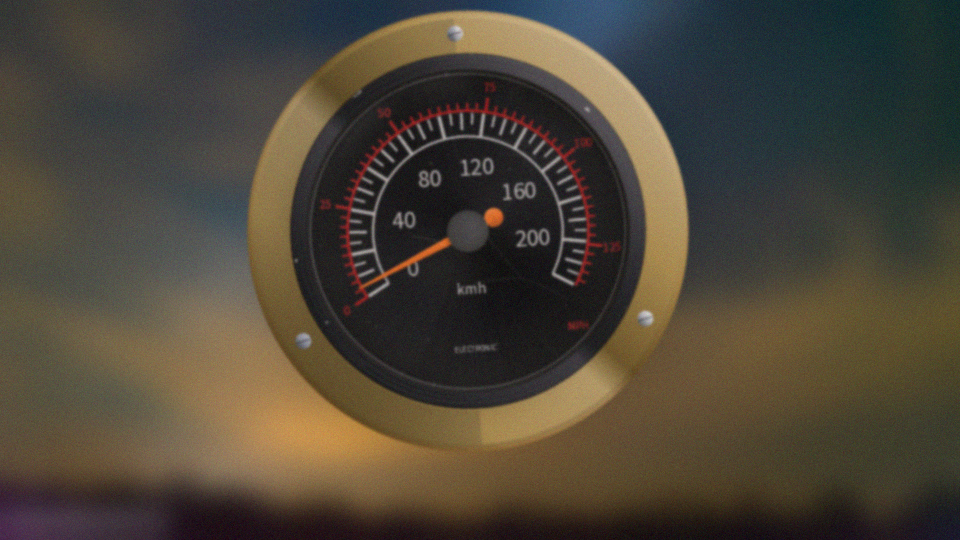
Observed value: {"value": 5, "unit": "km/h"}
